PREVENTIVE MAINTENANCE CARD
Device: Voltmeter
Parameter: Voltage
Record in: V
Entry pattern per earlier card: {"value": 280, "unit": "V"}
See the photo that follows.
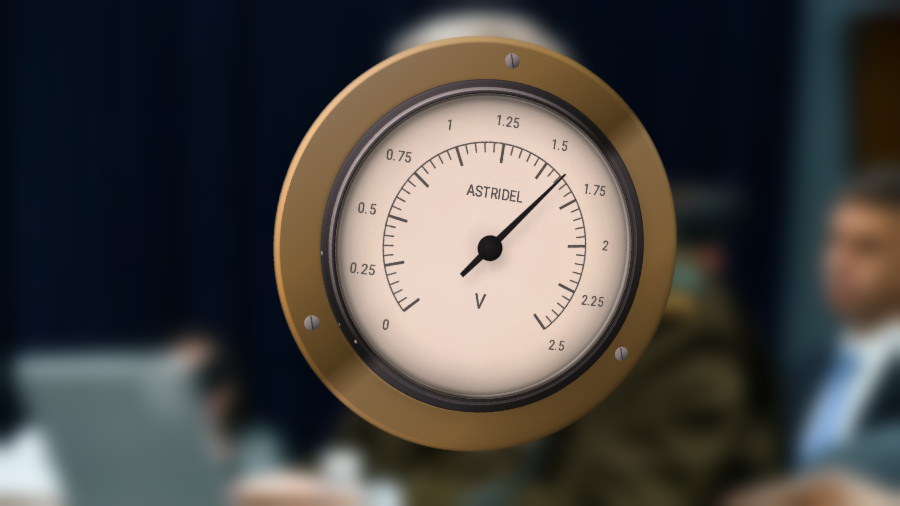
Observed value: {"value": 1.6, "unit": "V"}
